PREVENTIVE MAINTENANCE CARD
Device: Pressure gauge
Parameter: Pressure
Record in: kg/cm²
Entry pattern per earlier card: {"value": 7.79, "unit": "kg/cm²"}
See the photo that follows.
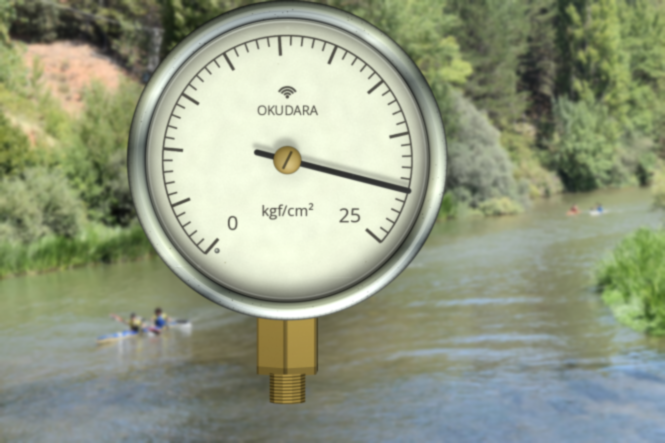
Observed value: {"value": 22.5, "unit": "kg/cm²"}
